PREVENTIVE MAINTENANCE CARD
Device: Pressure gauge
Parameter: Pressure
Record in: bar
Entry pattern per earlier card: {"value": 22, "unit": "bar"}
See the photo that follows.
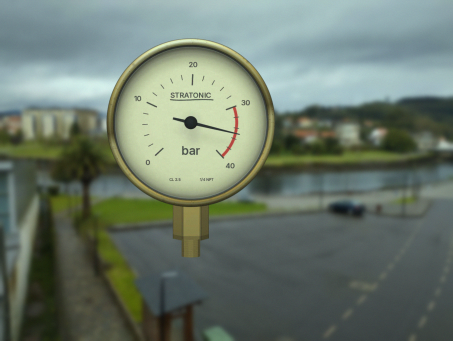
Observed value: {"value": 35, "unit": "bar"}
